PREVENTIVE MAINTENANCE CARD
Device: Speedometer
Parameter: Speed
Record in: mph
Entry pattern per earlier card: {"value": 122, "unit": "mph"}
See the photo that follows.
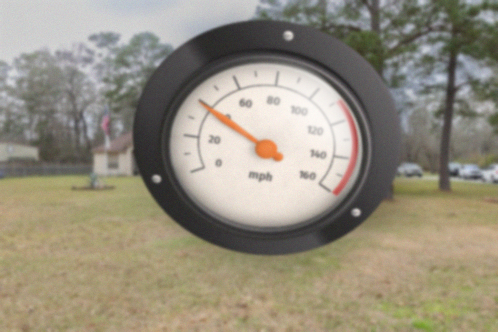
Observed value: {"value": 40, "unit": "mph"}
